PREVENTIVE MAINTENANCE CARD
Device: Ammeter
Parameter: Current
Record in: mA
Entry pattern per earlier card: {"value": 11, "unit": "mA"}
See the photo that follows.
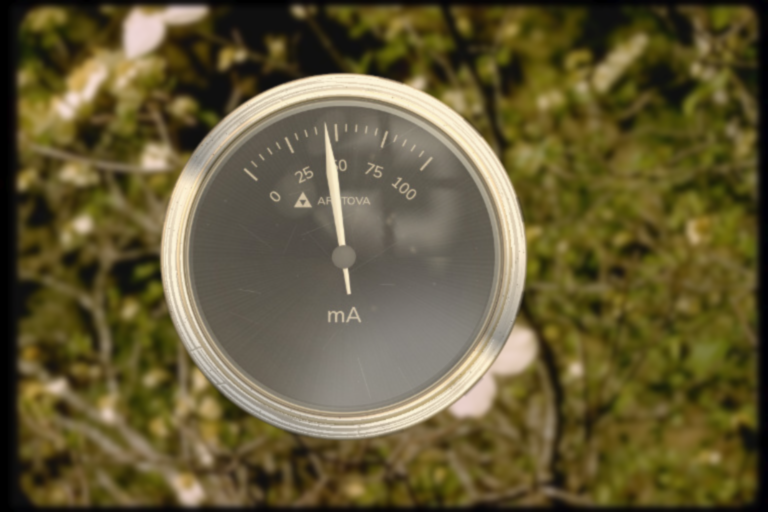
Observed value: {"value": 45, "unit": "mA"}
